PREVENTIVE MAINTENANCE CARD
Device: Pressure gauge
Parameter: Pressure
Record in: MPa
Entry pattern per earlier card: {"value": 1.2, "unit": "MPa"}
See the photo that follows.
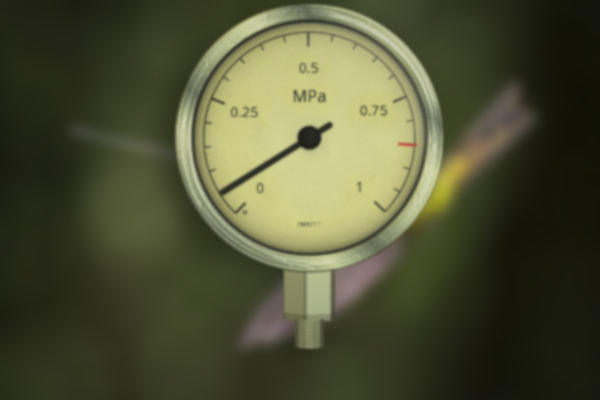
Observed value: {"value": 0.05, "unit": "MPa"}
